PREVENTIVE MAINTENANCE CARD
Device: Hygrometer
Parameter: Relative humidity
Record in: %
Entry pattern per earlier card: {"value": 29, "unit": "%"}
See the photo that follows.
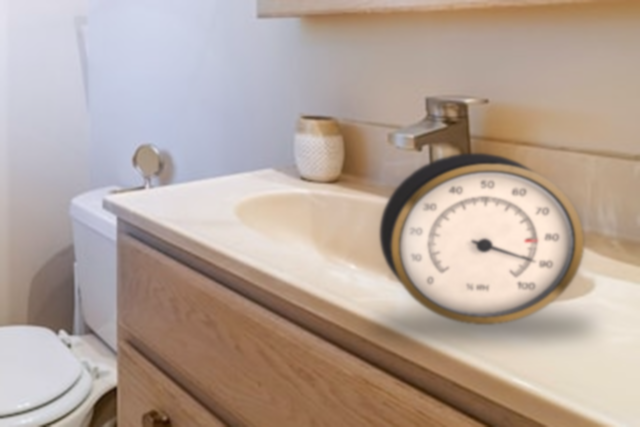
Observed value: {"value": 90, "unit": "%"}
